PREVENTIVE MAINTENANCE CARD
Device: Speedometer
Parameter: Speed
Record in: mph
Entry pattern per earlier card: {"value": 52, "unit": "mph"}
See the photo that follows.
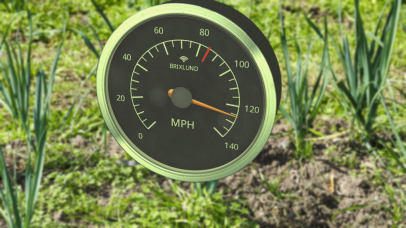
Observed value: {"value": 125, "unit": "mph"}
